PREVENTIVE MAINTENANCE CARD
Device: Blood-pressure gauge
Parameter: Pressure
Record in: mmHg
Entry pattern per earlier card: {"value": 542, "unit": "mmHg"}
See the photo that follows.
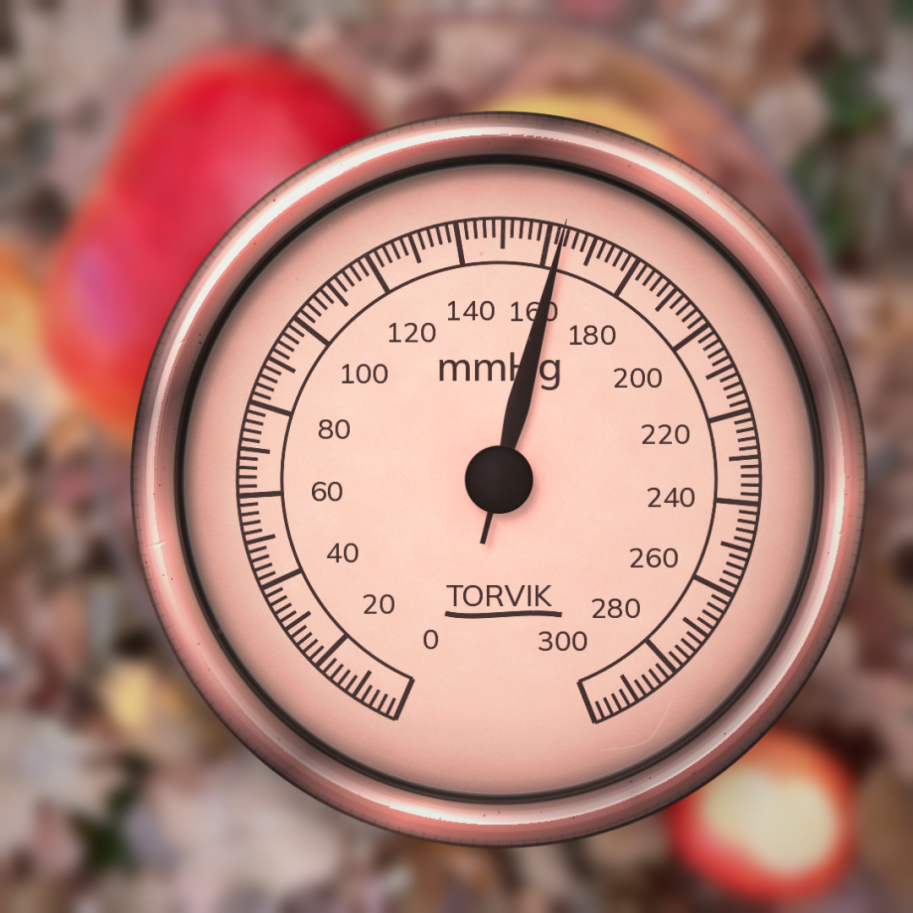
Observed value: {"value": 163, "unit": "mmHg"}
